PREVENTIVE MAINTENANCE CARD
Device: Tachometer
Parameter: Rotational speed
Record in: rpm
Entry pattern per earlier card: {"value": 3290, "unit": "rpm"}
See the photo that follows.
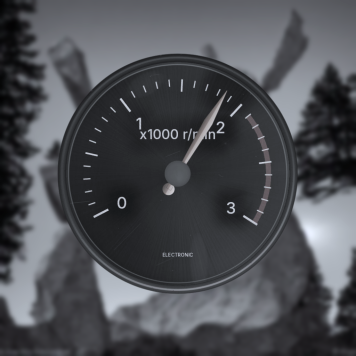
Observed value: {"value": 1850, "unit": "rpm"}
